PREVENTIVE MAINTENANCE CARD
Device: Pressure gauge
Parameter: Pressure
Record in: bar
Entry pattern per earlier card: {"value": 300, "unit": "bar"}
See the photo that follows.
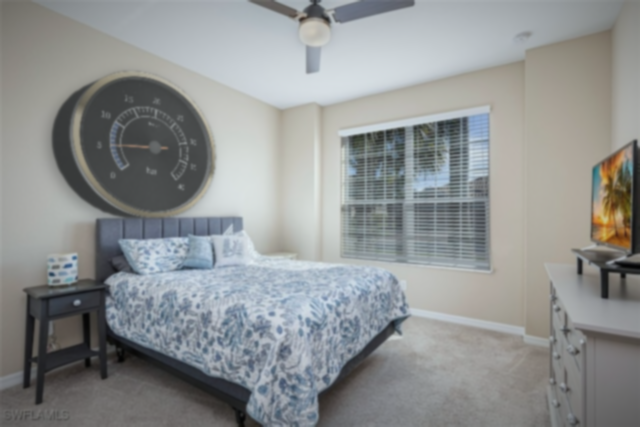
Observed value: {"value": 5, "unit": "bar"}
